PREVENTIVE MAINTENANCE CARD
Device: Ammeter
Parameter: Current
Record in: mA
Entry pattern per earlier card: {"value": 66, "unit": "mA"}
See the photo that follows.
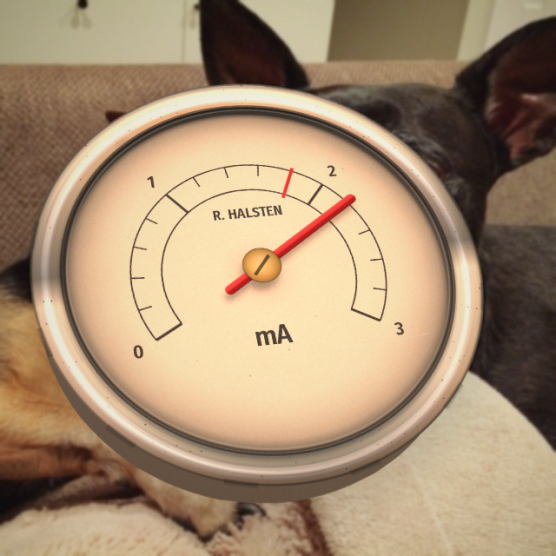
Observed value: {"value": 2.2, "unit": "mA"}
